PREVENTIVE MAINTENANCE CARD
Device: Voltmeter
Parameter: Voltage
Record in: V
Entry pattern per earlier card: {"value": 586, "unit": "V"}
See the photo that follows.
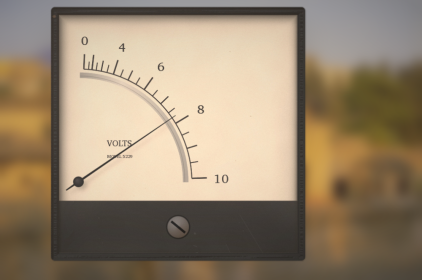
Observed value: {"value": 7.75, "unit": "V"}
